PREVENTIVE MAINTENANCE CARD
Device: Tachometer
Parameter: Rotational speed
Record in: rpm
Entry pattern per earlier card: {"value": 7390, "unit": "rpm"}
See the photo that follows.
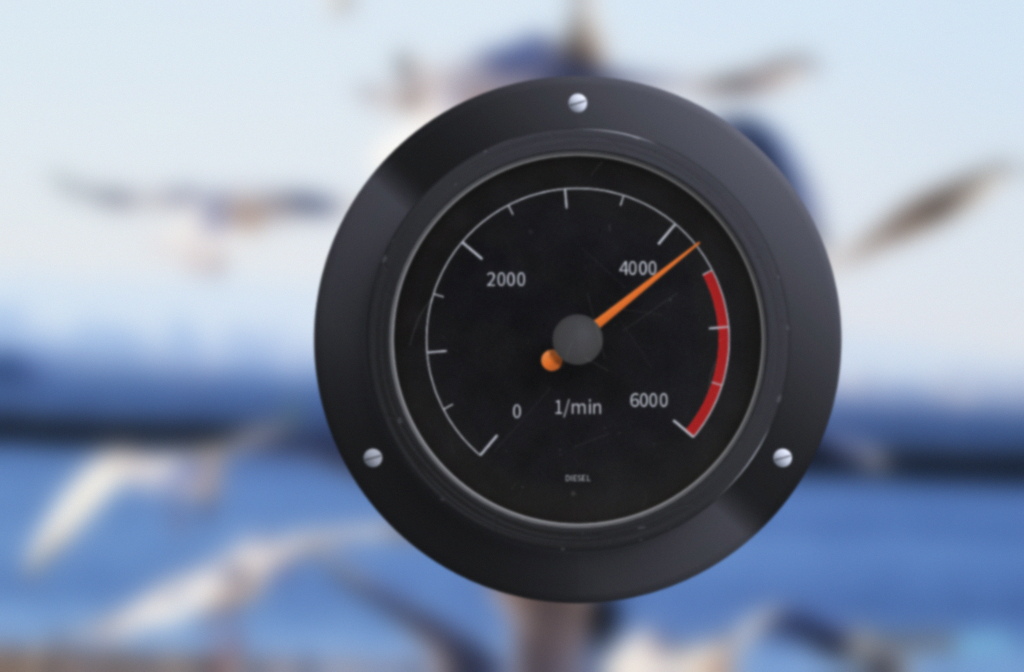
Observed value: {"value": 4250, "unit": "rpm"}
